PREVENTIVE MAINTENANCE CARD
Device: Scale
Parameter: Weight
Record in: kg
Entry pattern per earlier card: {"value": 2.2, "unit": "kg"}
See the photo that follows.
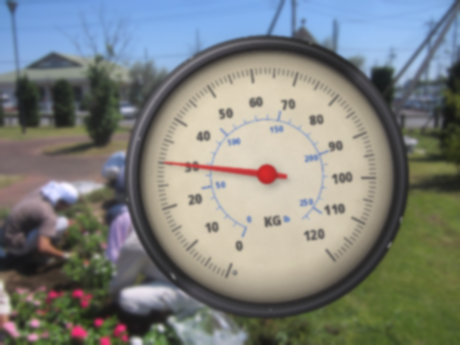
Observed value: {"value": 30, "unit": "kg"}
